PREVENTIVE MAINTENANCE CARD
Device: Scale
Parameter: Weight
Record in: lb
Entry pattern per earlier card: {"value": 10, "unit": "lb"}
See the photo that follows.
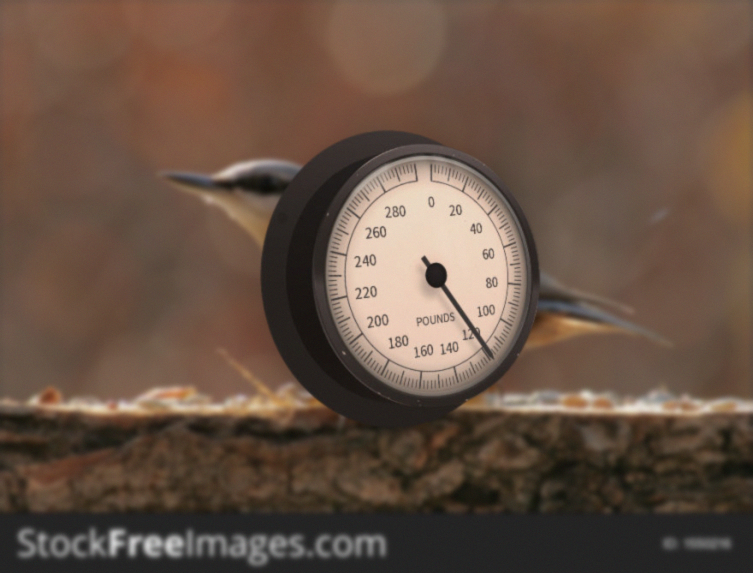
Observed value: {"value": 120, "unit": "lb"}
